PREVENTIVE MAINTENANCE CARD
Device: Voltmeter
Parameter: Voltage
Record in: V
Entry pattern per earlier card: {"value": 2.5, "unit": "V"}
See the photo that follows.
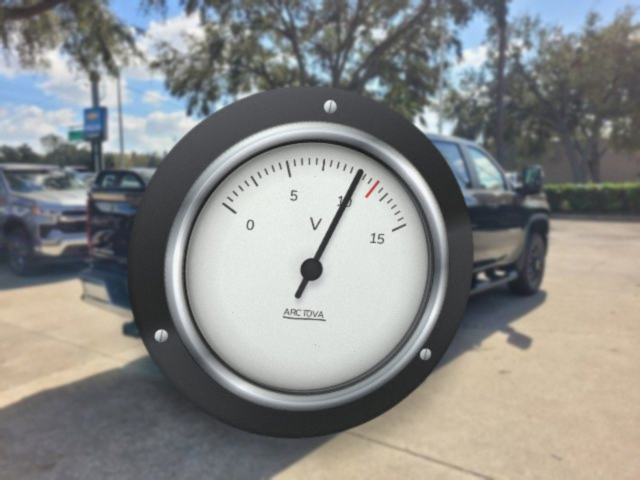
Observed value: {"value": 10, "unit": "V"}
